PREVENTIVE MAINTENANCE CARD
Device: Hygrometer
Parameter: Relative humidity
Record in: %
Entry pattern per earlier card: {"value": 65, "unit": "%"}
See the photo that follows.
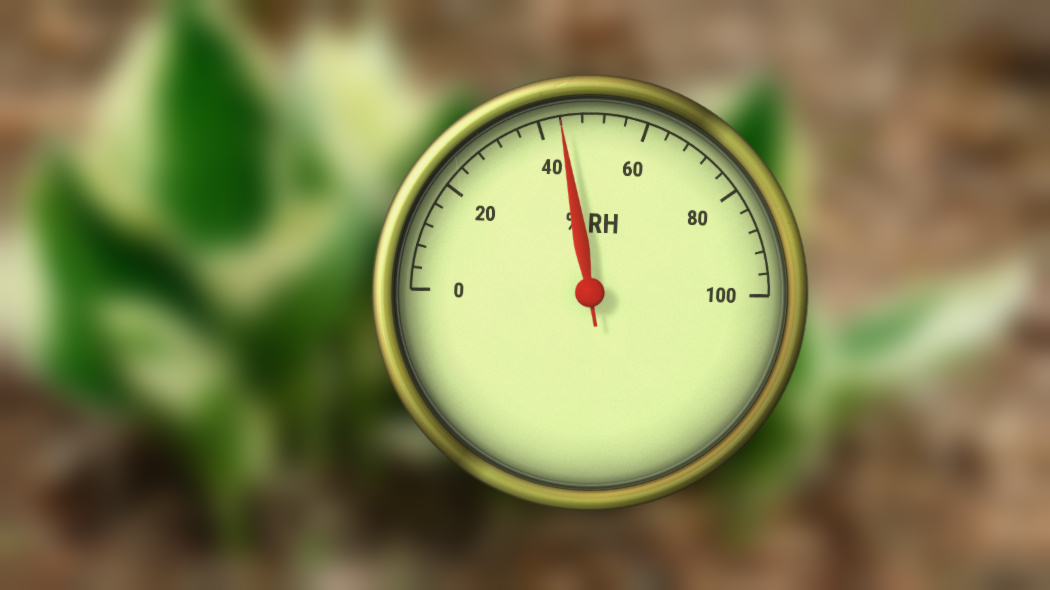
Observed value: {"value": 44, "unit": "%"}
